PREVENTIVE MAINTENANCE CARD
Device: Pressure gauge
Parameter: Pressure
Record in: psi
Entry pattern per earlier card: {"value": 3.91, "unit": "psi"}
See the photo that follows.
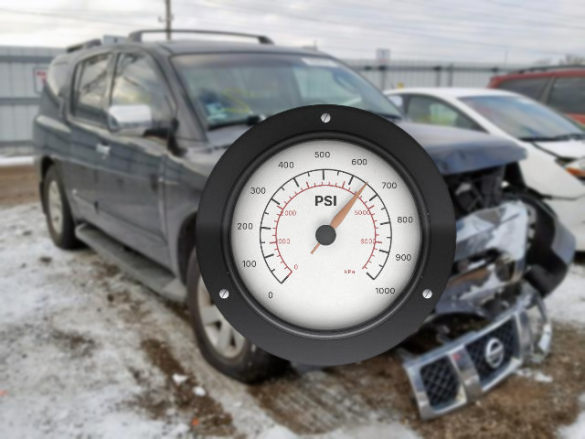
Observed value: {"value": 650, "unit": "psi"}
